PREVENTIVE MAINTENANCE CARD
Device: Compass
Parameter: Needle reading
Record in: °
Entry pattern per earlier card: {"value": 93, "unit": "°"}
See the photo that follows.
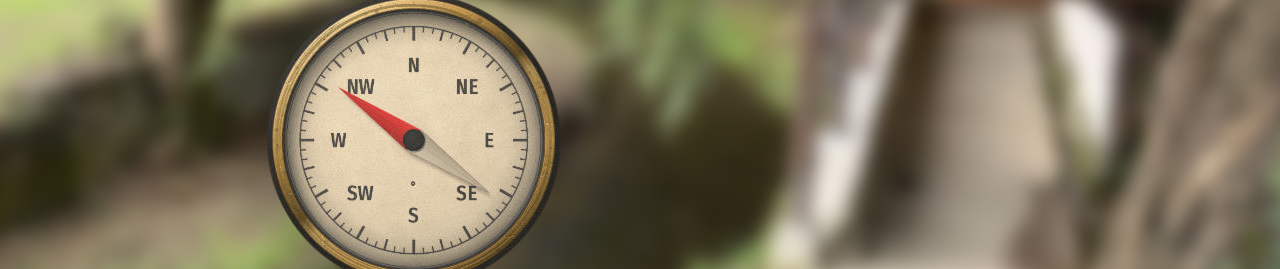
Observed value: {"value": 305, "unit": "°"}
